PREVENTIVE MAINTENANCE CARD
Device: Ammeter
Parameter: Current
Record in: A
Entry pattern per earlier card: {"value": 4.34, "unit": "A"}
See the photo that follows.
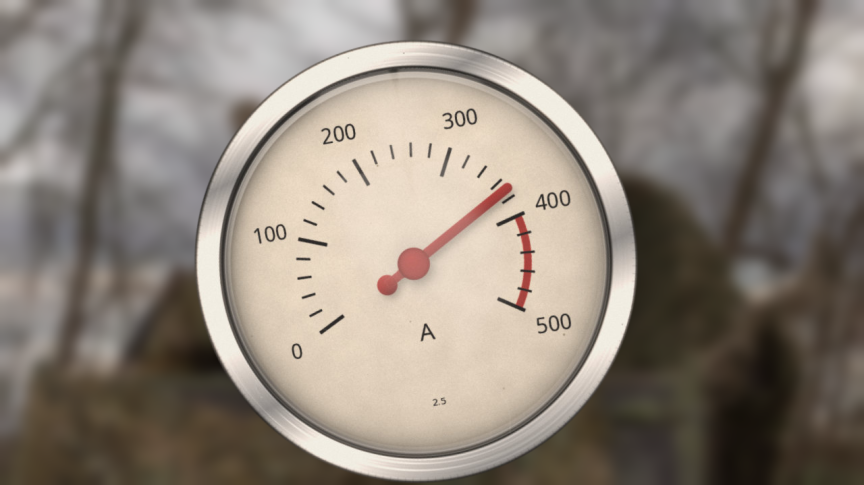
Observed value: {"value": 370, "unit": "A"}
